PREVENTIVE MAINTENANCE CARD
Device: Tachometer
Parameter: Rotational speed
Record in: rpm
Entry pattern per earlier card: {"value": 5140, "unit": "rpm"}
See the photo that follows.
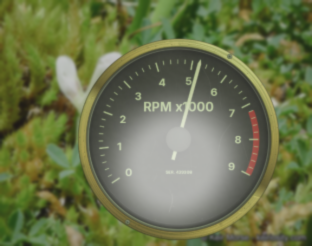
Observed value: {"value": 5200, "unit": "rpm"}
